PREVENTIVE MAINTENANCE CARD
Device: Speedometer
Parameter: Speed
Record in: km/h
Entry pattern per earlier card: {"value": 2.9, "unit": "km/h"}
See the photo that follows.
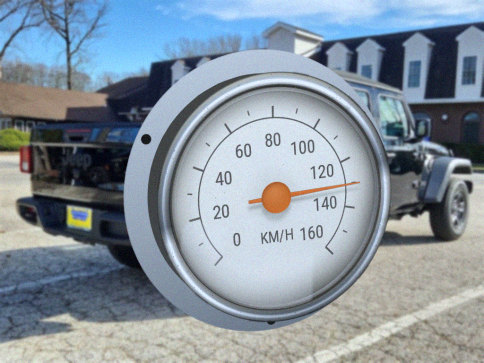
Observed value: {"value": 130, "unit": "km/h"}
